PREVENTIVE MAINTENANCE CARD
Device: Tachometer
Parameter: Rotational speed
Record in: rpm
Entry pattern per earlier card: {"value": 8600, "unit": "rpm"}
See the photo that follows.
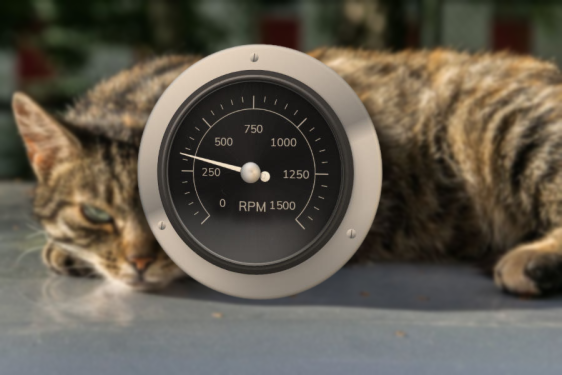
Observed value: {"value": 325, "unit": "rpm"}
